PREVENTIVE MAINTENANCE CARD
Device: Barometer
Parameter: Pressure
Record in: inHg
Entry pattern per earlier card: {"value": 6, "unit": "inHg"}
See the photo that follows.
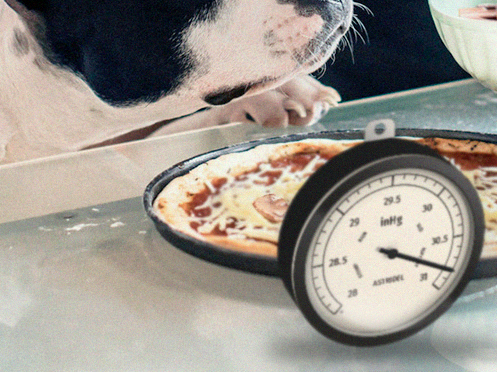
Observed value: {"value": 30.8, "unit": "inHg"}
